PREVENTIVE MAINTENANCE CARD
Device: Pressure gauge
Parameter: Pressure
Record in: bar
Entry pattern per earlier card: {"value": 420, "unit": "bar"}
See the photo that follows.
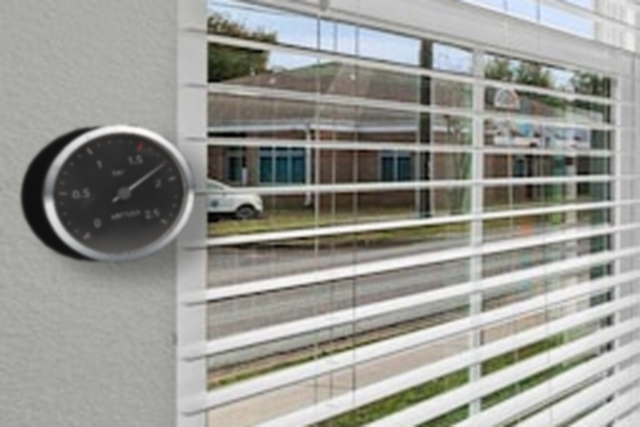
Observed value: {"value": 1.8, "unit": "bar"}
